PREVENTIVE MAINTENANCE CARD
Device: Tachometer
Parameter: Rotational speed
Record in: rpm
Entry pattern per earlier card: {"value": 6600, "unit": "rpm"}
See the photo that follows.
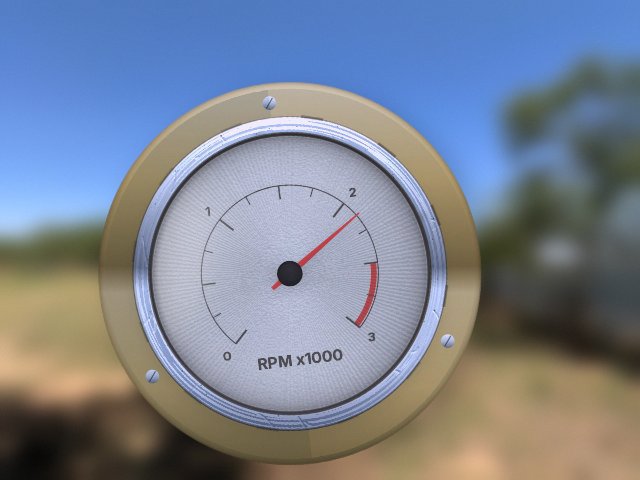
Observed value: {"value": 2125, "unit": "rpm"}
